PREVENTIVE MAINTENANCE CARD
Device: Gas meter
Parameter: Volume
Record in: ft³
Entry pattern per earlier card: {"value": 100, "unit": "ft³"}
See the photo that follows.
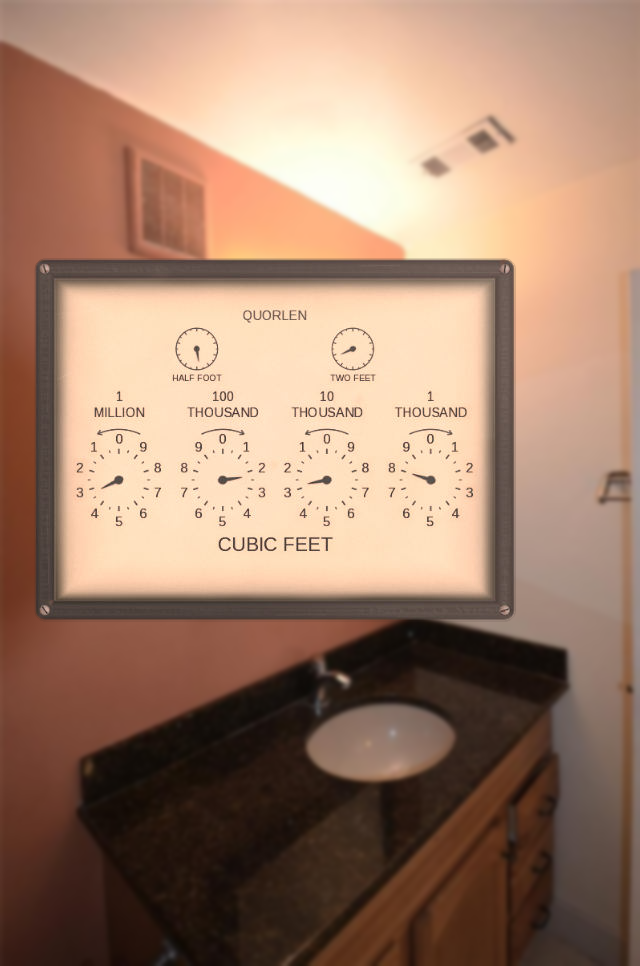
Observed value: {"value": 322800, "unit": "ft³"}
